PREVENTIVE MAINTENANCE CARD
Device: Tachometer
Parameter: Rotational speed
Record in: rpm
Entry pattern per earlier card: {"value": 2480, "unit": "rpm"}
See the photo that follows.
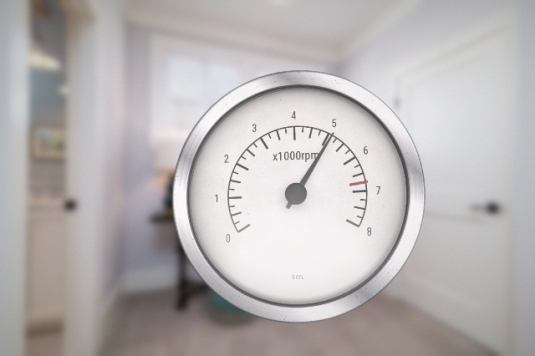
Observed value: {"value": 5125, "unit": "rpm"}
